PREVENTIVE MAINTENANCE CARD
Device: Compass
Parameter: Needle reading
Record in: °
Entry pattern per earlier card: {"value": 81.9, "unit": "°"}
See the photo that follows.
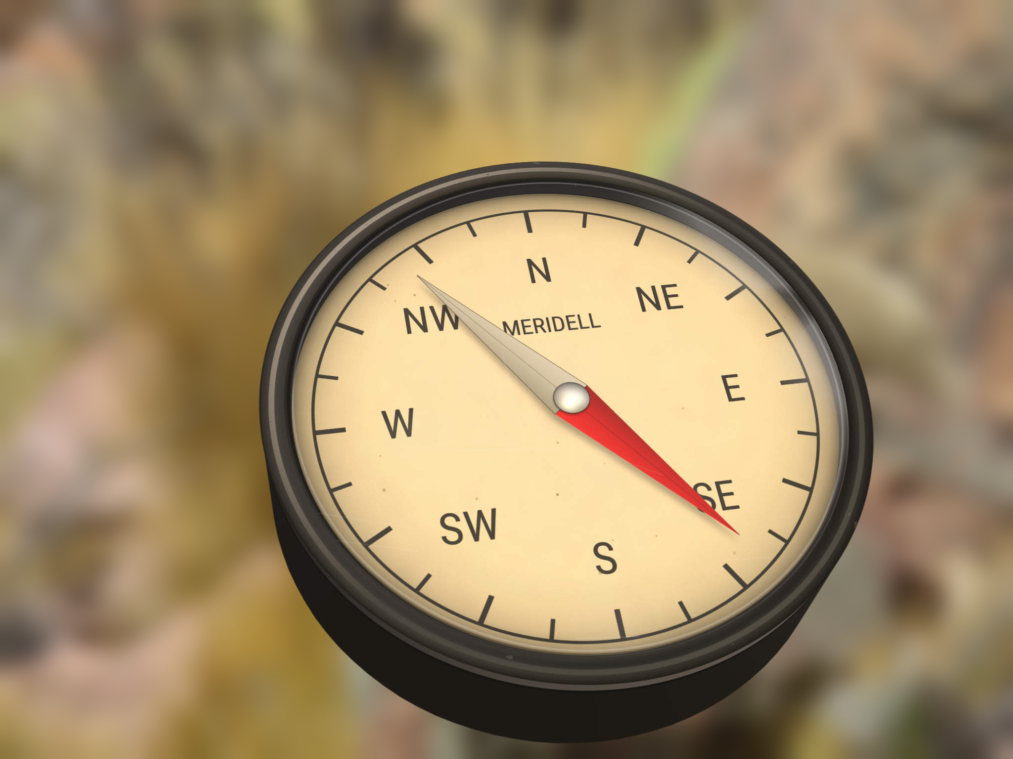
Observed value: {"value": 142.5, "unit": "°"}
